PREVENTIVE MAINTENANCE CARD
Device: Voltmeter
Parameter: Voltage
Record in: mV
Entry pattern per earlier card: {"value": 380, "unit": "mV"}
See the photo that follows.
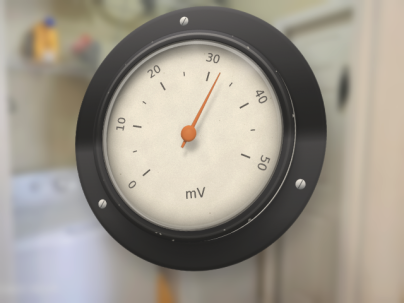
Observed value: {"value": 32.5, "unit": "mV"}
